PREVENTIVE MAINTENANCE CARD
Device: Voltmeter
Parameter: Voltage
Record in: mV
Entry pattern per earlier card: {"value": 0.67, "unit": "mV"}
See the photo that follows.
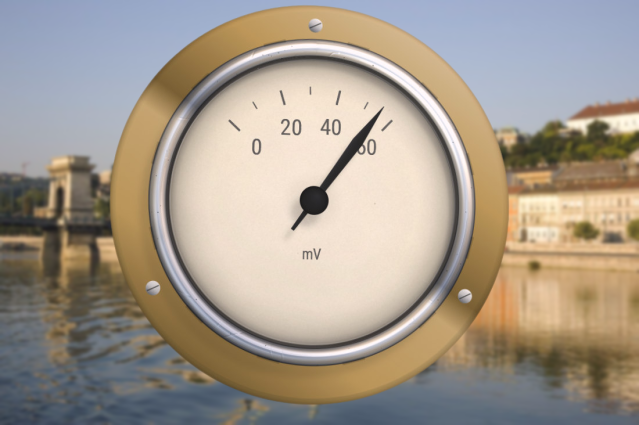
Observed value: {"value": 55, "unit": "mV"}
